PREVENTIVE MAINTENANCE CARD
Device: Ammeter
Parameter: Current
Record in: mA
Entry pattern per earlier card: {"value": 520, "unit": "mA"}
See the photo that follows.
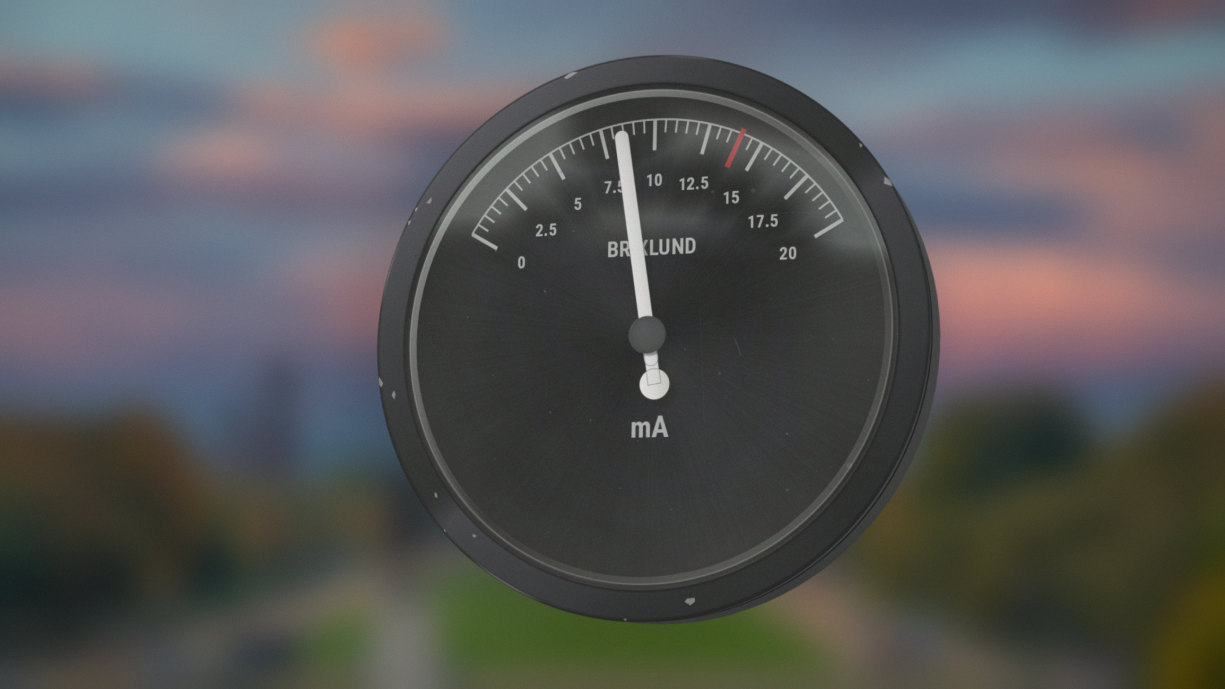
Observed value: {"value": 8.5, "unit": "mA"}
